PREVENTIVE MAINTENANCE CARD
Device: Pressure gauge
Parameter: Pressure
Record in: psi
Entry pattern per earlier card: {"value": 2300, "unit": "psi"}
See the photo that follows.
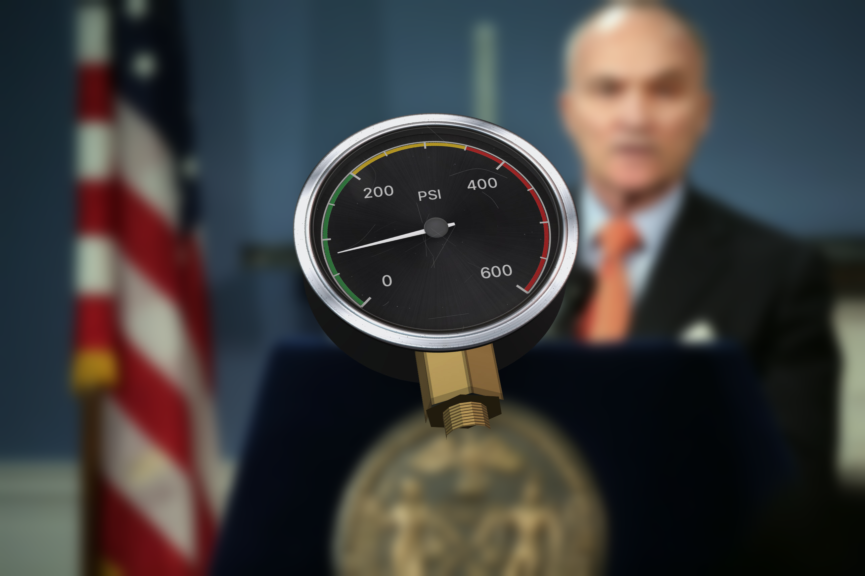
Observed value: {"value": 75, "unit": "psi"}
